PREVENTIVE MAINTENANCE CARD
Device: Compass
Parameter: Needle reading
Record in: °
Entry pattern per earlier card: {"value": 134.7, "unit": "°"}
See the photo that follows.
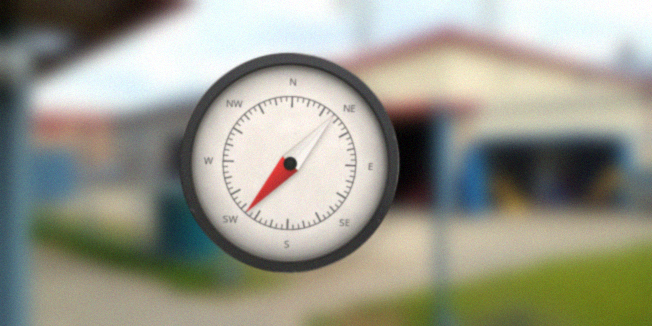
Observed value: {"value": 220, "unit": "°"}
